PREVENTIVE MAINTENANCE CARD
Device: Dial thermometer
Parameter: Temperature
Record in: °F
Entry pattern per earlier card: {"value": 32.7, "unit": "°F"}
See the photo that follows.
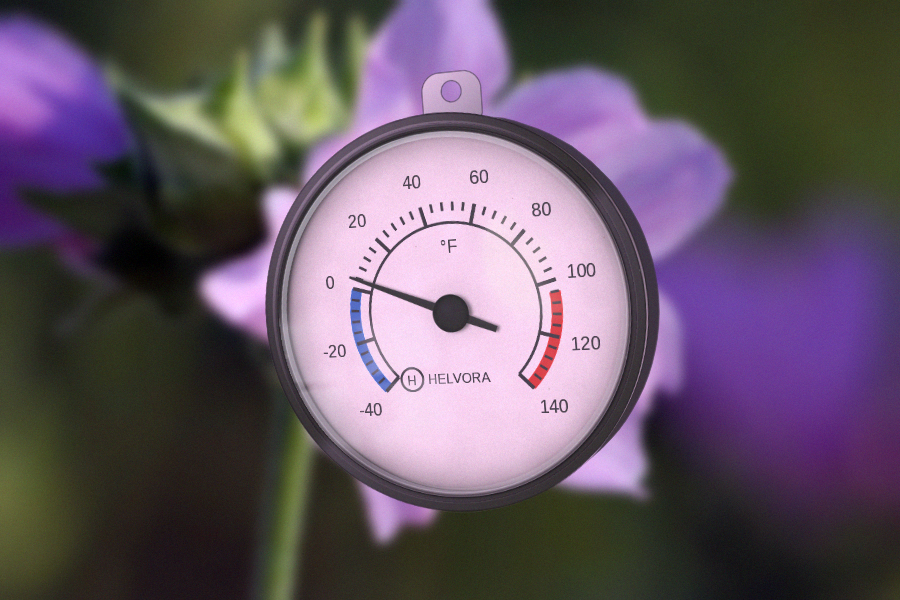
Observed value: {"value": 4, "unit": "°F"}
